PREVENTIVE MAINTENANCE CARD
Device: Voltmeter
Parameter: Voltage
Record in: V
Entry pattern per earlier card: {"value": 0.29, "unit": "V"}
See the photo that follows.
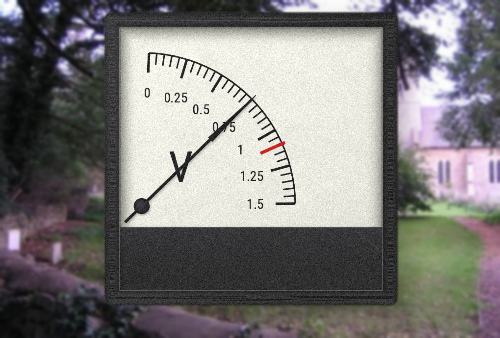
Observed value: {"value": 0.75, "unit": "V"}
